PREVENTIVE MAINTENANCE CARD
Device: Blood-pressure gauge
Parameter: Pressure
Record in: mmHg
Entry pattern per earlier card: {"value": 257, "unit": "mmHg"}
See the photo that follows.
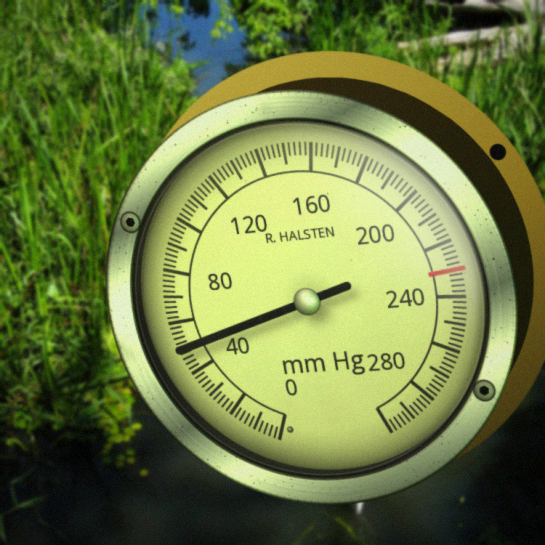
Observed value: {"value": 50, "unit": "mmHg"}
